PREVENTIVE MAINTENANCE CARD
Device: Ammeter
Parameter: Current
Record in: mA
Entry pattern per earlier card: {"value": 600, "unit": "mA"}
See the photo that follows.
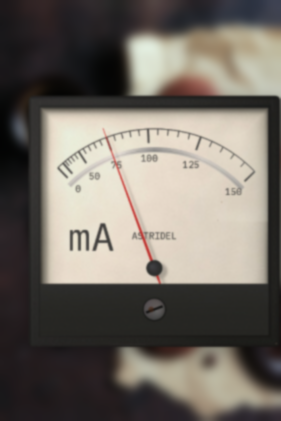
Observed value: {"value": 75, "unit": "mA"}
